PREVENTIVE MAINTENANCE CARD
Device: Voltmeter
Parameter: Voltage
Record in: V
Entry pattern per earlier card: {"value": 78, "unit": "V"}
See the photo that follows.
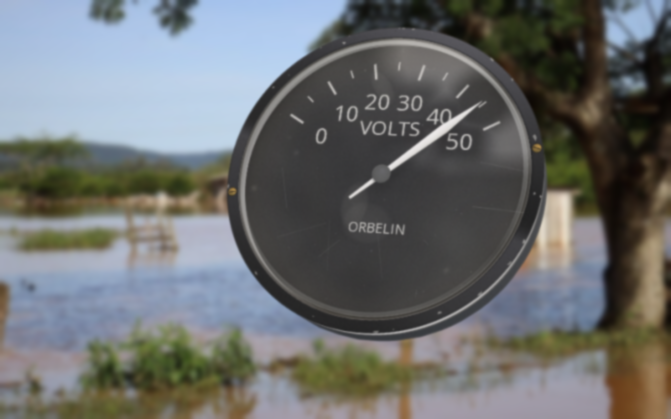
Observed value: {"value": 45, "unit": "V"}
